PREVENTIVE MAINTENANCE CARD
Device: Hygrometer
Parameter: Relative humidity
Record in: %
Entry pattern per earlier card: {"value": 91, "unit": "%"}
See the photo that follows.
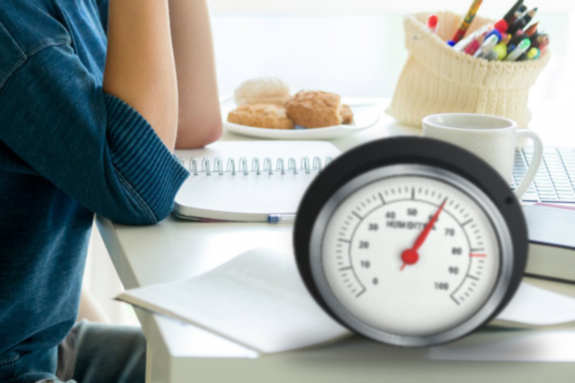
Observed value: {"value": 60, "unit": "%"}
